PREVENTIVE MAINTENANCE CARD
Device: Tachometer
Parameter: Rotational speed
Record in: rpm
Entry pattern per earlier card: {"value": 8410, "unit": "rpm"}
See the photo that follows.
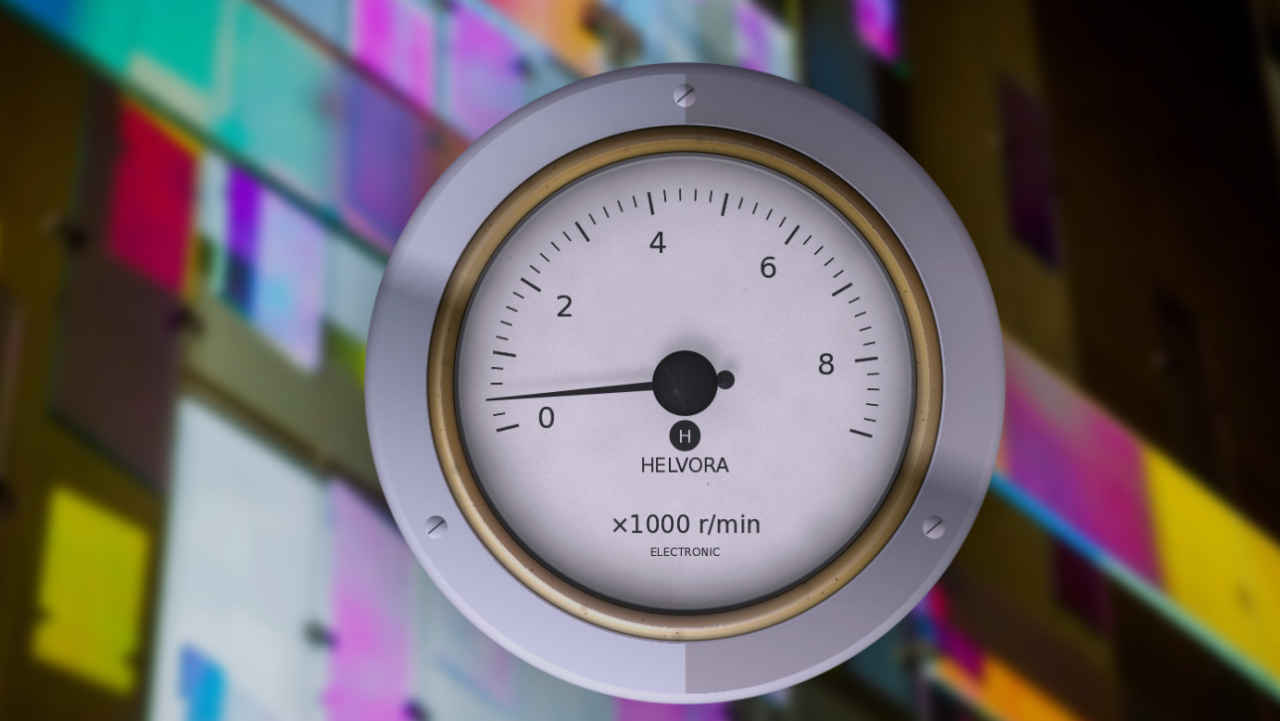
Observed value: {"value": 400, "unit": "rpm"}
